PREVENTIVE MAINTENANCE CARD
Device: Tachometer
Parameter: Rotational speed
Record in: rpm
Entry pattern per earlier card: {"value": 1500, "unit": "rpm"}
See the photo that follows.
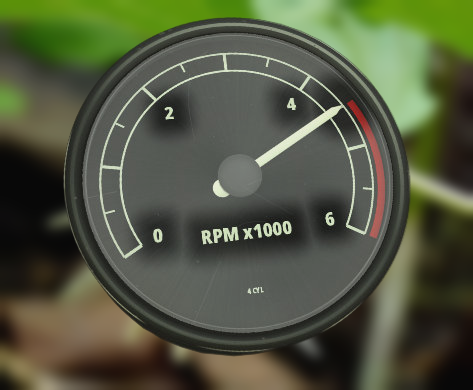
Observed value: {"value": 4500, "unit": "rpm"}
